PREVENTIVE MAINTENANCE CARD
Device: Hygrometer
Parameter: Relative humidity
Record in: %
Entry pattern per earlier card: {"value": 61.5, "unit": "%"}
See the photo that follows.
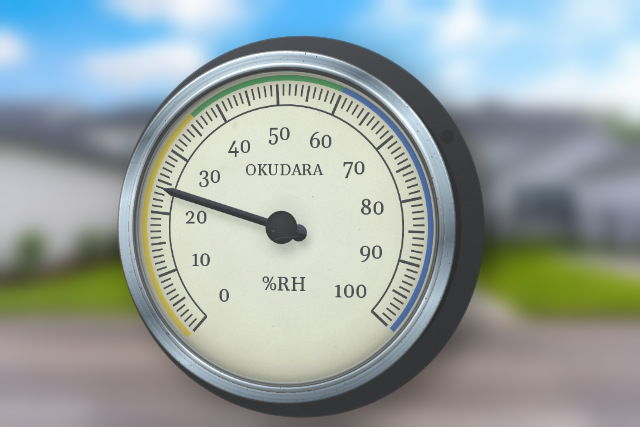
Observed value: {"value": 24, "unit": "%"}
